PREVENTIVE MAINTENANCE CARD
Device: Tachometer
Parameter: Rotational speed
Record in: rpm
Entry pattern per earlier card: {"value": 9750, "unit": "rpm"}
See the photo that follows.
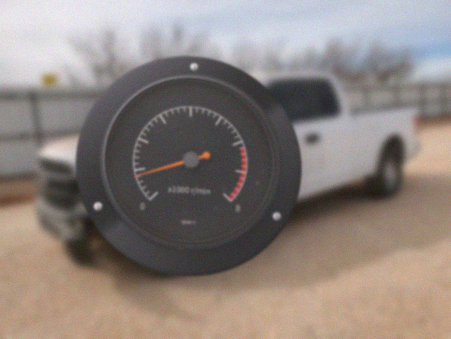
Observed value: {"value": 800, "unit": "rpm"}
